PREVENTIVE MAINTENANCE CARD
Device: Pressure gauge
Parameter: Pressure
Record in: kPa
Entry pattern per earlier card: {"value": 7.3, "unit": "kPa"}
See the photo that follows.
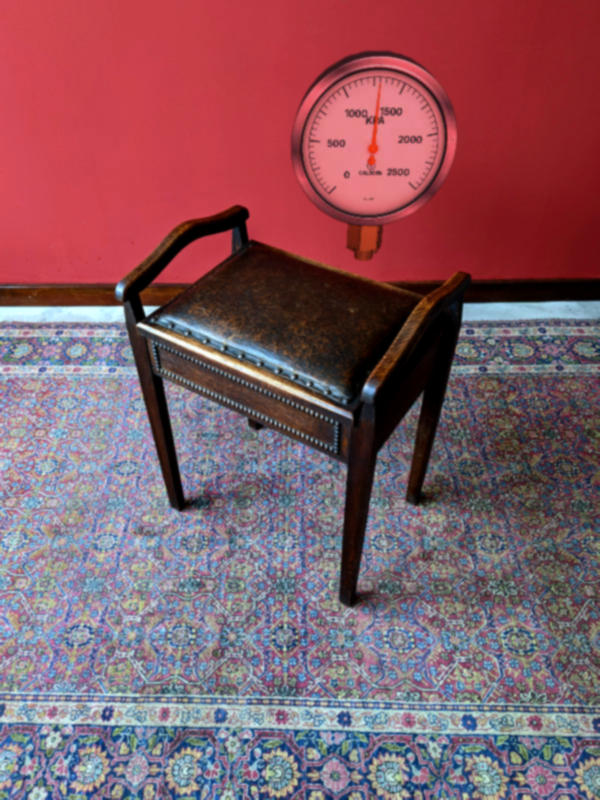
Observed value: {"value": 1300, "unit": "kPa"}
